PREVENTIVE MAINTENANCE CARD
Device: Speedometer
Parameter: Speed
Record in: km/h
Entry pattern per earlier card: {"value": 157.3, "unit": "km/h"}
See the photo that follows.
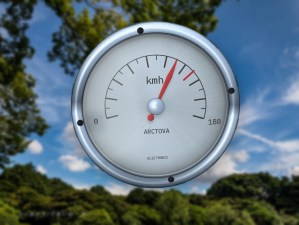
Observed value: {"value": 110, "unit": "km/h"}
